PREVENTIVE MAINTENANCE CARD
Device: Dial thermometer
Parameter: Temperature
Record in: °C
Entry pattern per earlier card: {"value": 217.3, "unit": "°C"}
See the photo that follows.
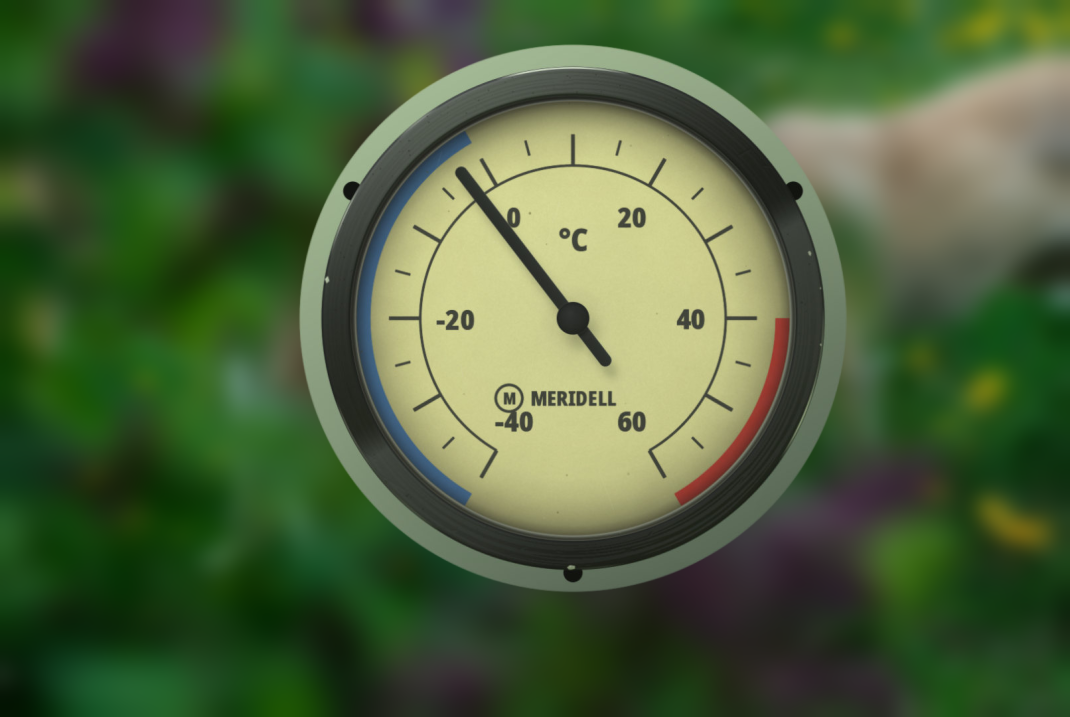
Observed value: {"value": -2.5, "unit": "°C"}
